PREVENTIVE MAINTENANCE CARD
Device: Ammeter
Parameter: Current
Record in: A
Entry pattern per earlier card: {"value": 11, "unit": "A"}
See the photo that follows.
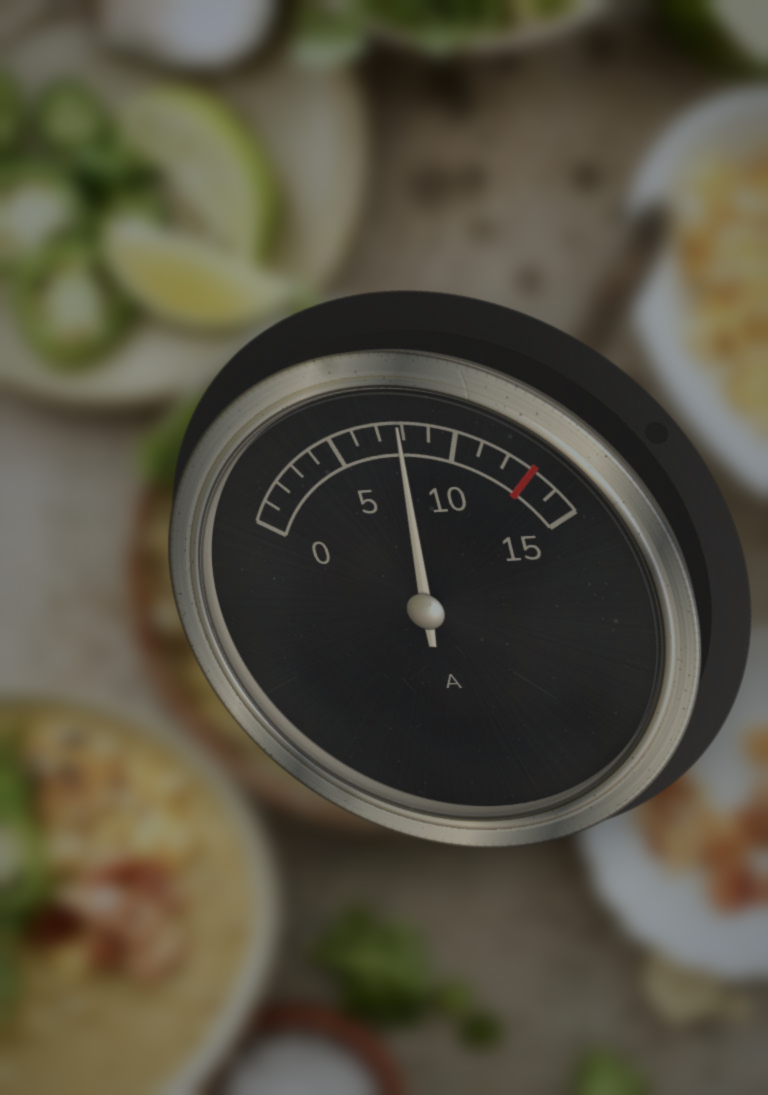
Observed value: {"value": 8, "unit": "A"}
